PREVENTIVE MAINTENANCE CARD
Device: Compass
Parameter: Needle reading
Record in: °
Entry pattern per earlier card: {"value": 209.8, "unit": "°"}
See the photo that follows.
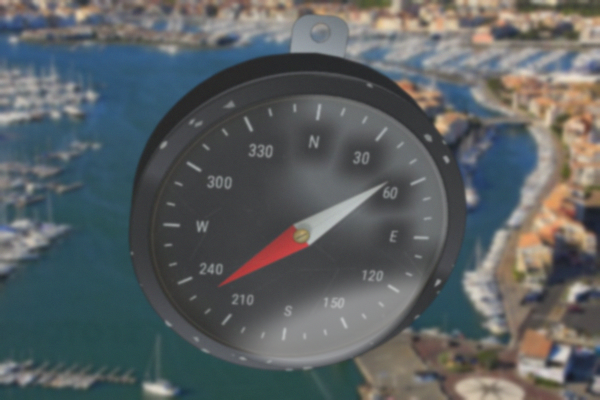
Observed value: {"value": 230, "unit": "°"}
